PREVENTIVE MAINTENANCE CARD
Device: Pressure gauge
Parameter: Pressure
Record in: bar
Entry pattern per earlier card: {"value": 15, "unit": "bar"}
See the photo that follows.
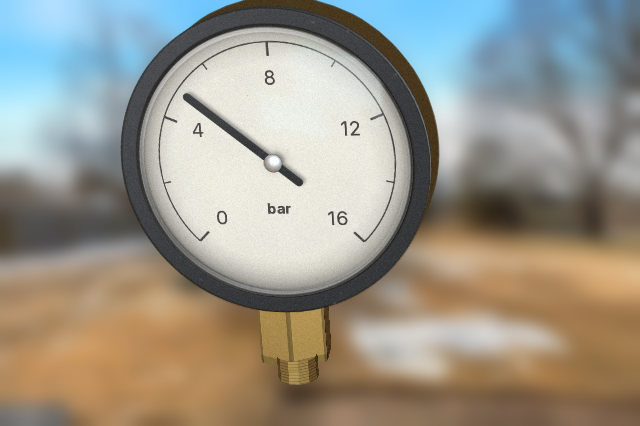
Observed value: {"value": 5, "unit": "bar"}
